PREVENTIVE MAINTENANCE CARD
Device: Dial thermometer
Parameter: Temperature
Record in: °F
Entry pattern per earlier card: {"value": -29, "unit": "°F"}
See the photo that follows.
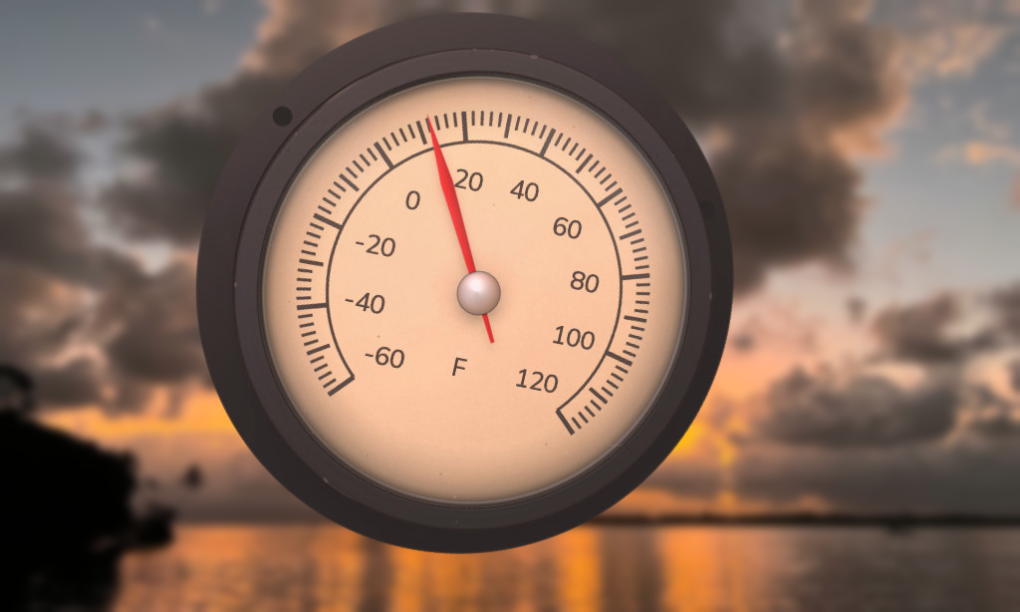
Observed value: {"value": 12, "unit": "°F"}
